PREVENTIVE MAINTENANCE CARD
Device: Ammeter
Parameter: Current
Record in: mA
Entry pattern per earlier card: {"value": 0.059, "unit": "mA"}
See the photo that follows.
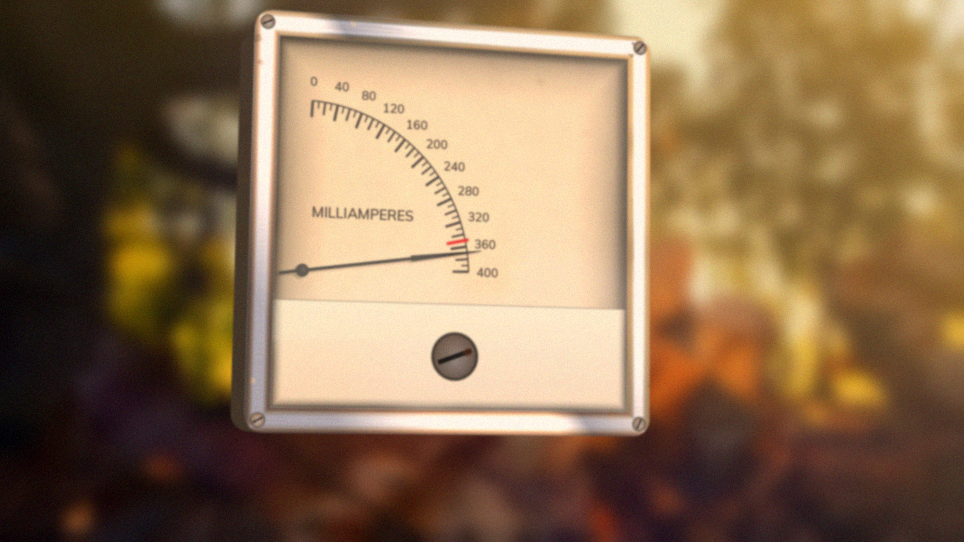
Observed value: {"value": 370, "unit": "mA"}
